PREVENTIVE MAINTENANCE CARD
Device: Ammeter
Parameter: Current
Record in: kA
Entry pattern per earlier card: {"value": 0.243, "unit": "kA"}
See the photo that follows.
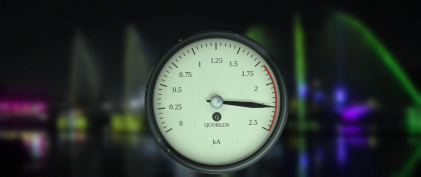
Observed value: {"value": 2.25, "unit": "kA"}
